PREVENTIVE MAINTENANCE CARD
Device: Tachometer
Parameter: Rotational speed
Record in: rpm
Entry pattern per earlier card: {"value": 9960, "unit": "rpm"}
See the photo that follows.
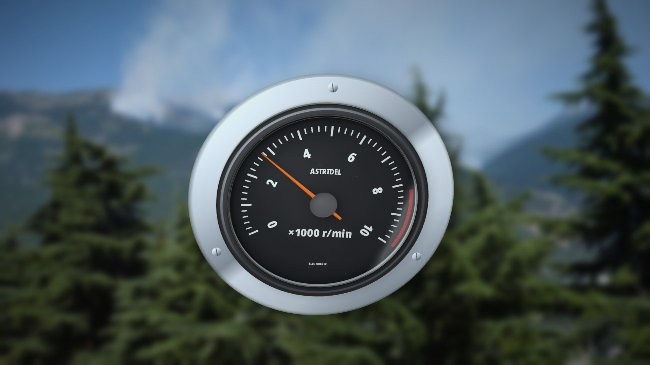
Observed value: {"value": 2800, "unit": "rpm"}
